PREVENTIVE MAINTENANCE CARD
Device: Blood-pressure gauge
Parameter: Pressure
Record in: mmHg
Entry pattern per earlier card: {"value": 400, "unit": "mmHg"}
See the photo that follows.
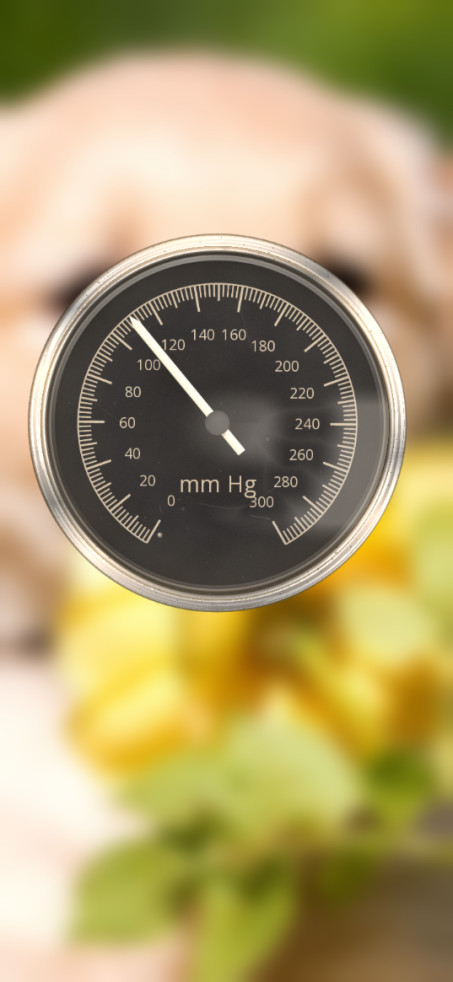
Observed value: {"value": 110, "unit": "mmHg"}
